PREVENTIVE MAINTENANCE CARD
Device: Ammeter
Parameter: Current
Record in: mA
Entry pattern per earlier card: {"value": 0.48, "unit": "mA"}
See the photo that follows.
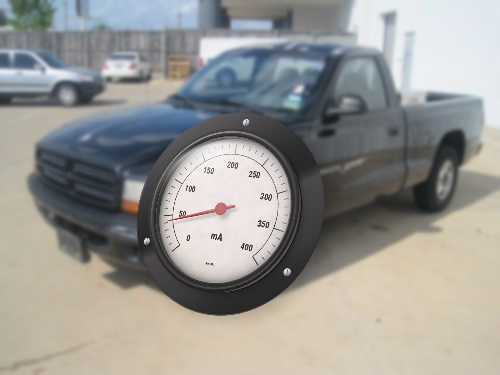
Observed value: {"value": 40, "unit": "mA"}
